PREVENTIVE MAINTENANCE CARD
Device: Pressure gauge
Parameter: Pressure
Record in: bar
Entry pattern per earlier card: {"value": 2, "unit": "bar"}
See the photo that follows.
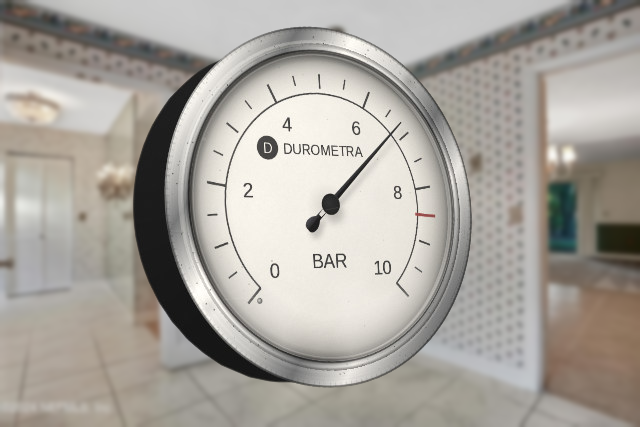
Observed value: {"value": 6.75, "unit": "bar"}
